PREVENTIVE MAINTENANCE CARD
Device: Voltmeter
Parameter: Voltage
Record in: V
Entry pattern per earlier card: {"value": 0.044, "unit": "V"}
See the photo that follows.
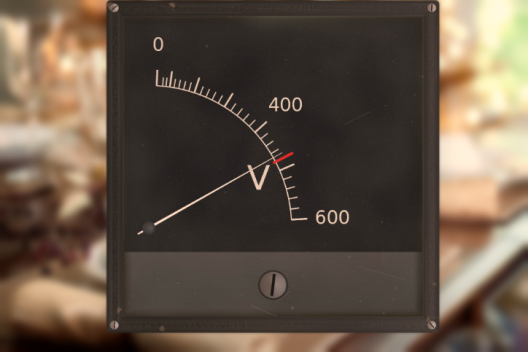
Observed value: {"value": 470, "unit": "V"}
